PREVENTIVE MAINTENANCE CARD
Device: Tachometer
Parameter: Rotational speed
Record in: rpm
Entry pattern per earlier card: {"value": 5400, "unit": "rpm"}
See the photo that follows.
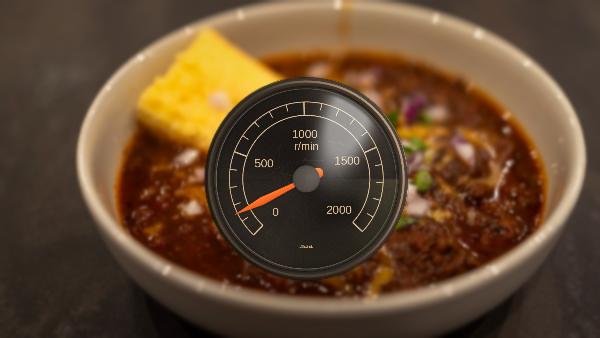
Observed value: {"value": 150, "unit": "rpm"}
